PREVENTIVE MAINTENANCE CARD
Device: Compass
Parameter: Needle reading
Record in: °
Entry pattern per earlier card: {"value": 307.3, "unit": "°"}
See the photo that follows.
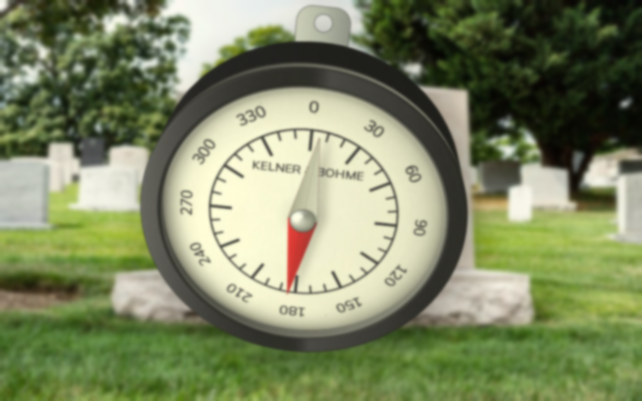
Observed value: {"value": 185, "unit": "°"}
